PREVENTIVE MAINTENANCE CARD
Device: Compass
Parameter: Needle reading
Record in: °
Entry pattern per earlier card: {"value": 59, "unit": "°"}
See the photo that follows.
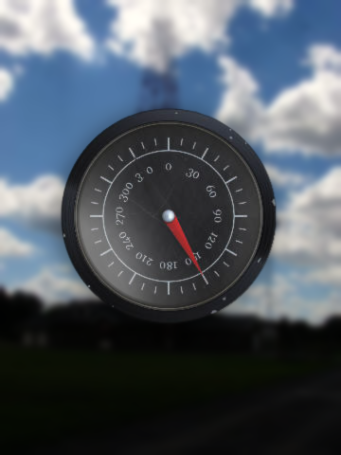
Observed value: {"value": 150, "unit": "°"}
